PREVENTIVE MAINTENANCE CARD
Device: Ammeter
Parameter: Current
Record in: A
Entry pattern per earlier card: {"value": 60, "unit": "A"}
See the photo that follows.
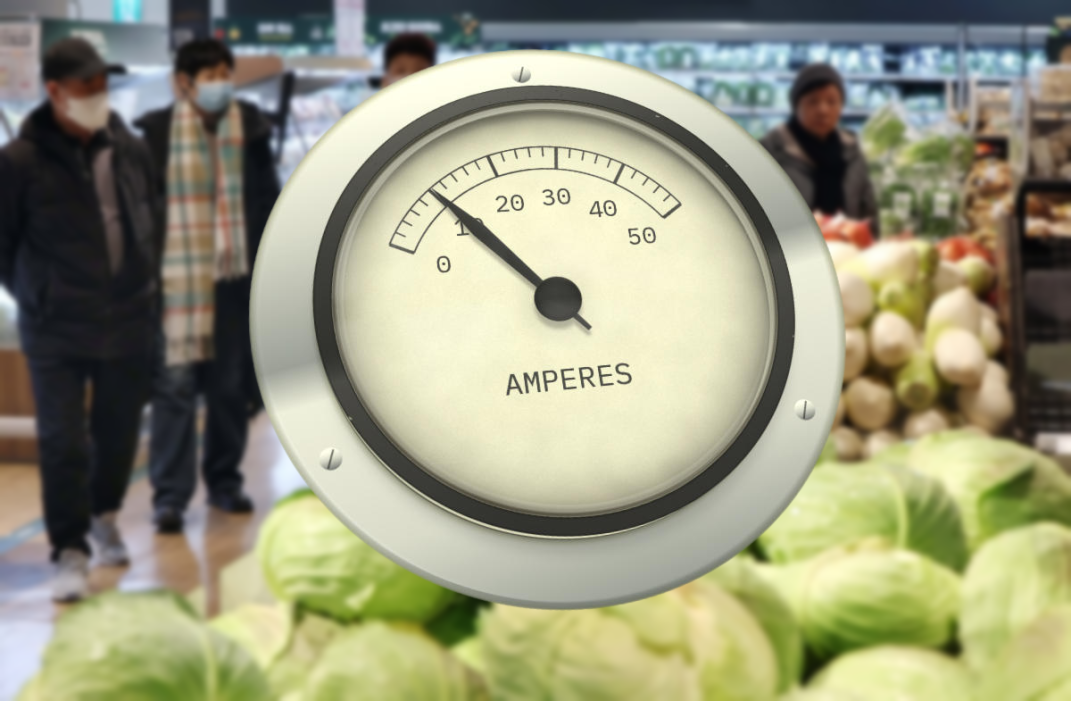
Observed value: {"value": 10, "unit": "A"}
